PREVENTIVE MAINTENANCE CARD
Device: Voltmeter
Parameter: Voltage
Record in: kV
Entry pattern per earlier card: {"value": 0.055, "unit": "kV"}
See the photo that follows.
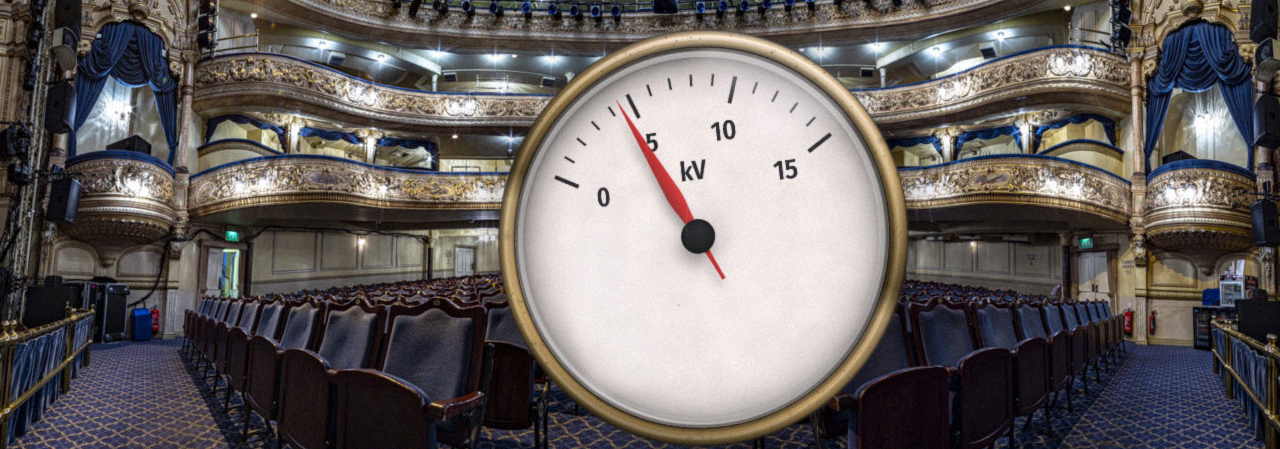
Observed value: {"value": 4.5, "unit": "kV"}
